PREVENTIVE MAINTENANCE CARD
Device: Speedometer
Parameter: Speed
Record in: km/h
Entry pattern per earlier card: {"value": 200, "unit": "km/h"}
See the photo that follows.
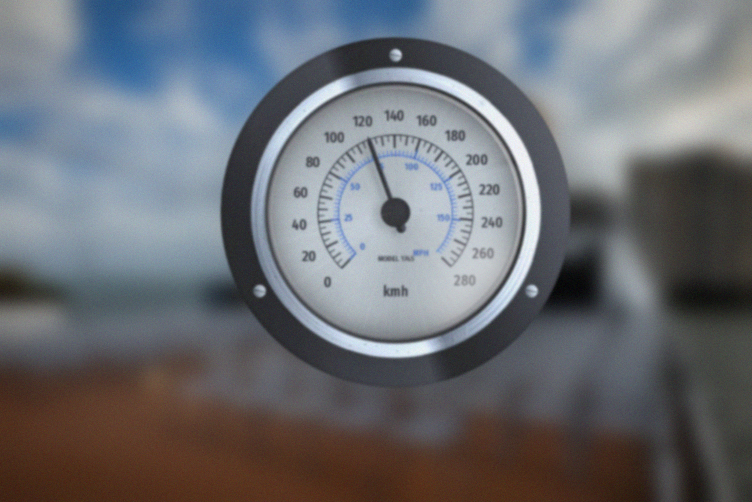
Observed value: {"value": 120, "unit": "km/h"}
